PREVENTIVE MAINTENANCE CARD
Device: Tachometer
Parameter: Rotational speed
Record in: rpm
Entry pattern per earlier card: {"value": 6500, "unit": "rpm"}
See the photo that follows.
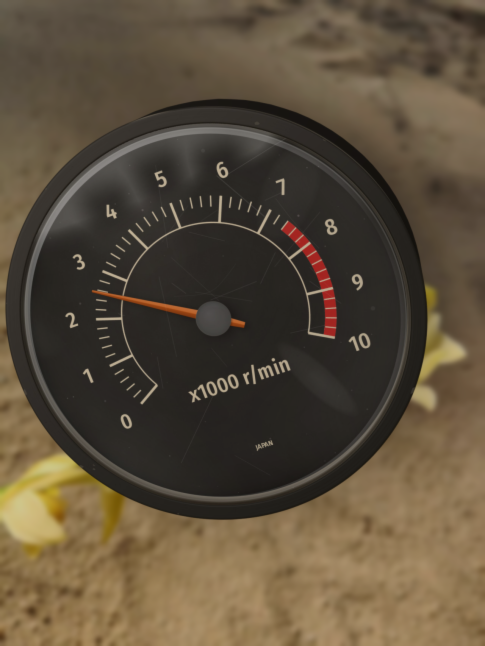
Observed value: {"value": 2600, "unit": "rpm"}
